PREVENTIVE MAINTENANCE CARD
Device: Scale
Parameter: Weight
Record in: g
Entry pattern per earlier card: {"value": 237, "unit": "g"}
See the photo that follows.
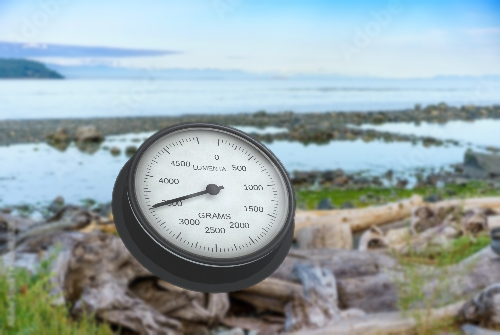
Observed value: {"value": 3500, "unit": "g"}
